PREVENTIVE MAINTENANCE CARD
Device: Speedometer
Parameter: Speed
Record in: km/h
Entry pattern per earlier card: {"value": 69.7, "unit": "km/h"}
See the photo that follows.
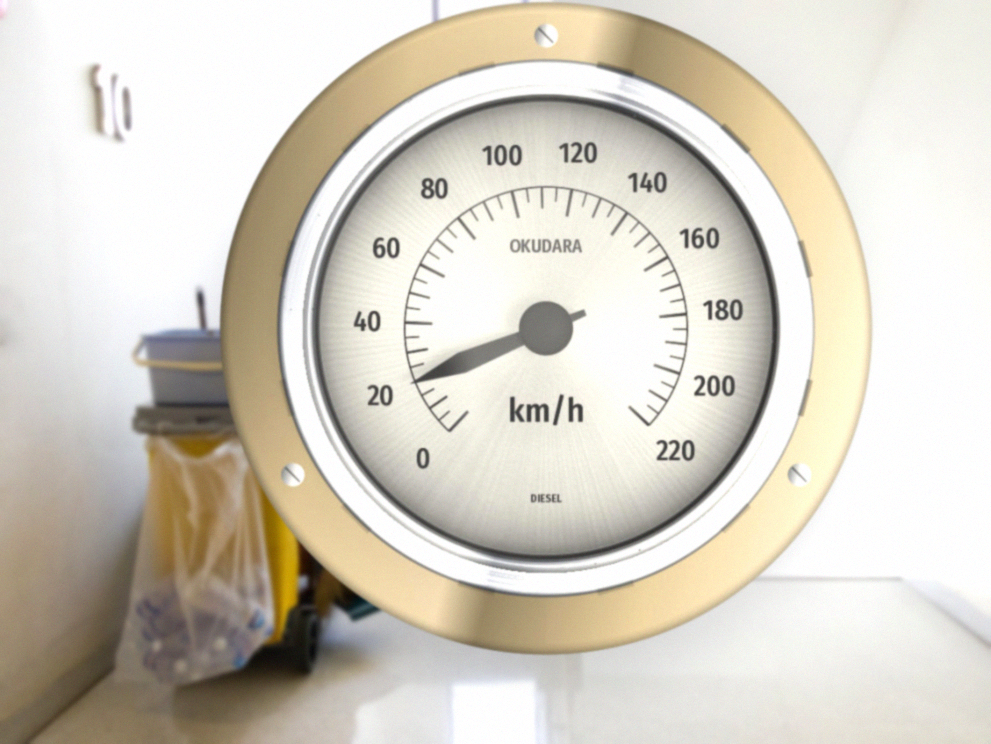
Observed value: {"value": 20, "unit": "km/h"}
